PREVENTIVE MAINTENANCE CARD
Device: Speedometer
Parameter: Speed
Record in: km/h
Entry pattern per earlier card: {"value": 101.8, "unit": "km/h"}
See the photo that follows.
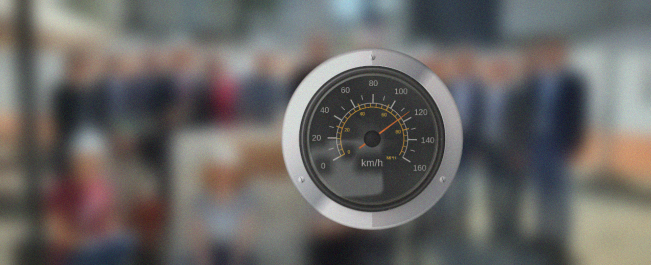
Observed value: {"value": 115, "unit": "km/h"}
